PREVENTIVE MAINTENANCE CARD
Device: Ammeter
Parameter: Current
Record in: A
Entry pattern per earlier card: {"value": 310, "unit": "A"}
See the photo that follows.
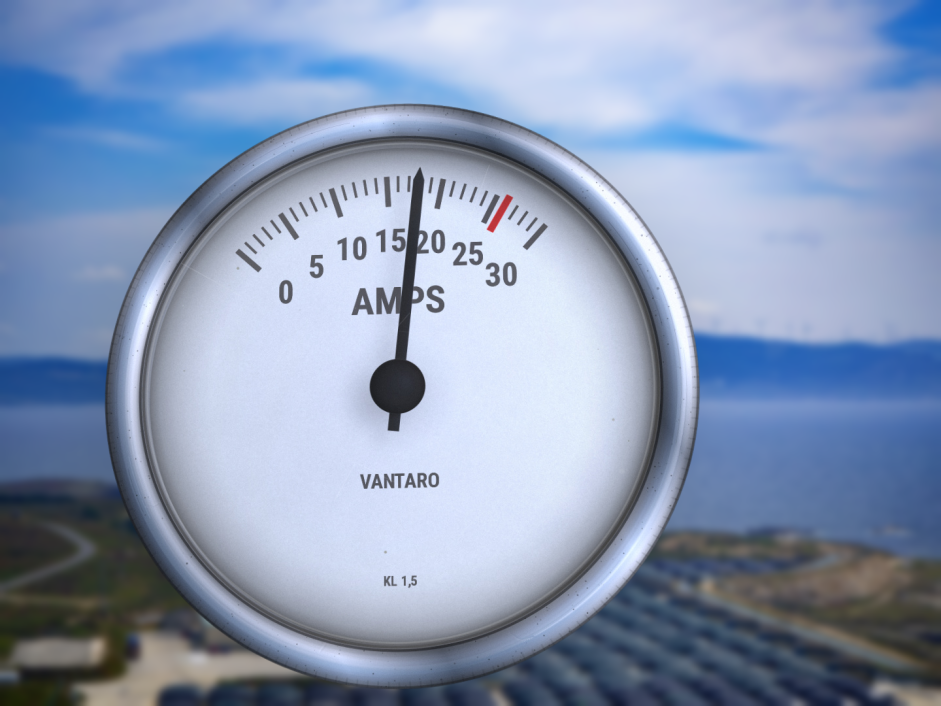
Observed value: {"value": 18, "unit": "A"}
